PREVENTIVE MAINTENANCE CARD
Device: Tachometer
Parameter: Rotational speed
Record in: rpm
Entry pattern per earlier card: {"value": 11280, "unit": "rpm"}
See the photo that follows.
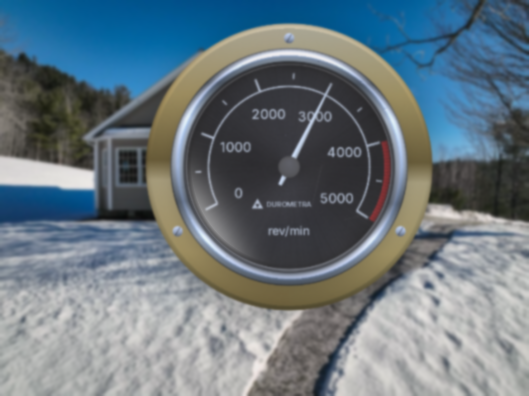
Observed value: {"value": 3000, "unit": "rpm"}
